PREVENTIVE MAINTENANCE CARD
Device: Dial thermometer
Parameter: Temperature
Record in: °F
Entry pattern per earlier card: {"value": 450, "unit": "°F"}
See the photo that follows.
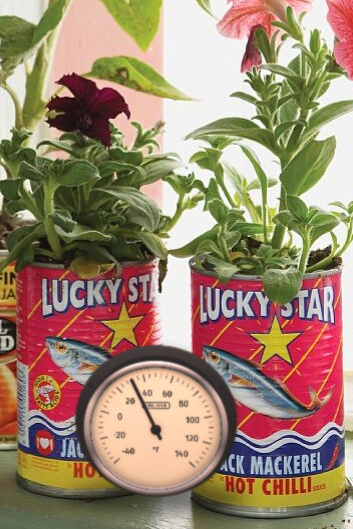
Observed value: {"value": 32, "unit": "°F"}
